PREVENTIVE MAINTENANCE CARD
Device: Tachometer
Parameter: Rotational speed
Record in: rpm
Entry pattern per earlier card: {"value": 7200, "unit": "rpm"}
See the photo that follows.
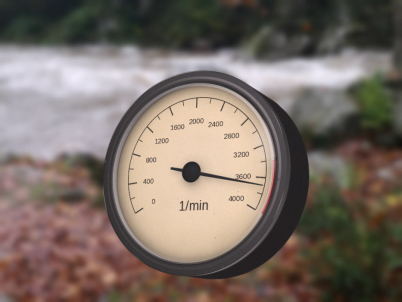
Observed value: {"value": 3700, "unit": "rpm"}
